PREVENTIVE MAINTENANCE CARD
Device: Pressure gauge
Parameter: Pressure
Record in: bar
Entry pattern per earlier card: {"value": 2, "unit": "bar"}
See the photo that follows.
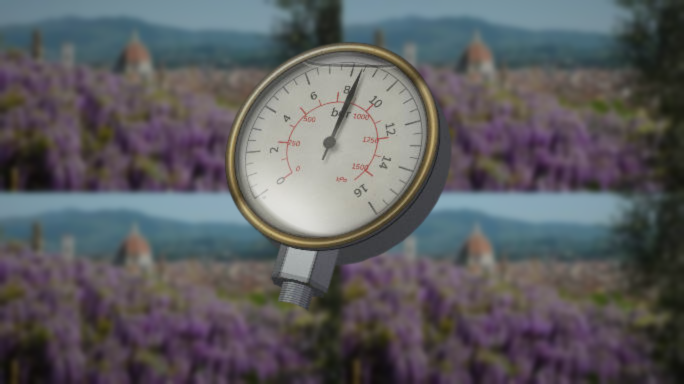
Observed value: {"value": 8.5, "unit": "bar"}
